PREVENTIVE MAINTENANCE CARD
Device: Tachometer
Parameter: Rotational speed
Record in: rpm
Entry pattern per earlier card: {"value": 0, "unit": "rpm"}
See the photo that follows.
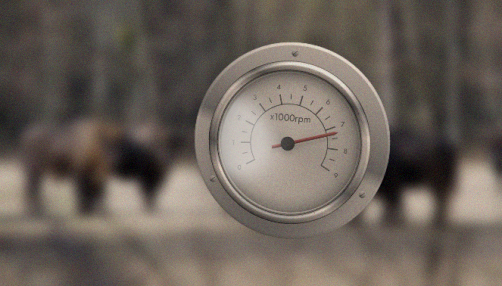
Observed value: {"value": 7250, "unit": "rpm"}
